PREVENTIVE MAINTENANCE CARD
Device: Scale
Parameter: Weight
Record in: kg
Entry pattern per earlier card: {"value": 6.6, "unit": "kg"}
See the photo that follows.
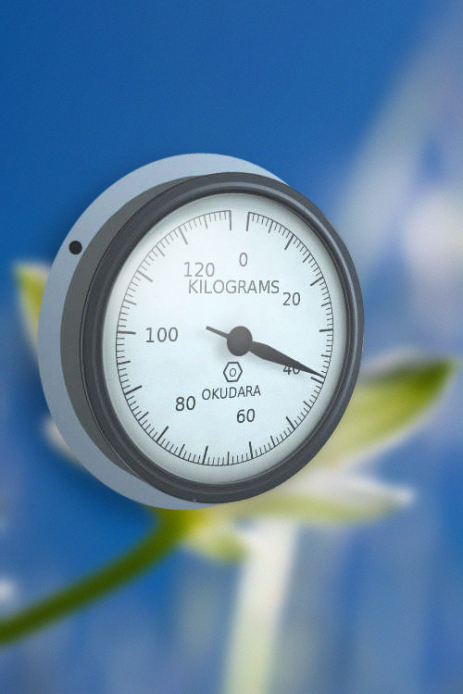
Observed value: {"value": 39, "unit": "kg"}
